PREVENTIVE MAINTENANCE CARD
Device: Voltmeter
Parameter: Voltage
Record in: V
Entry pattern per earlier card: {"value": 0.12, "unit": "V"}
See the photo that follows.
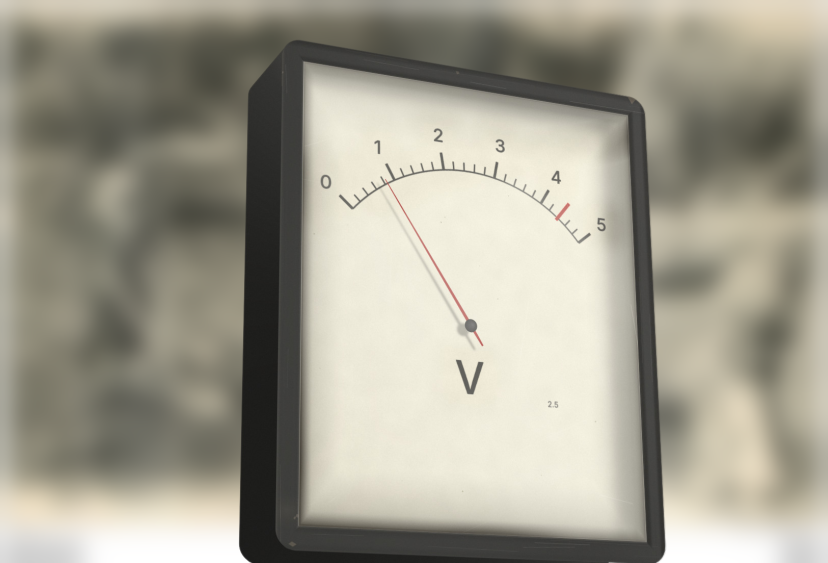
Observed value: {"value": 0.8, "unit": "V"}
